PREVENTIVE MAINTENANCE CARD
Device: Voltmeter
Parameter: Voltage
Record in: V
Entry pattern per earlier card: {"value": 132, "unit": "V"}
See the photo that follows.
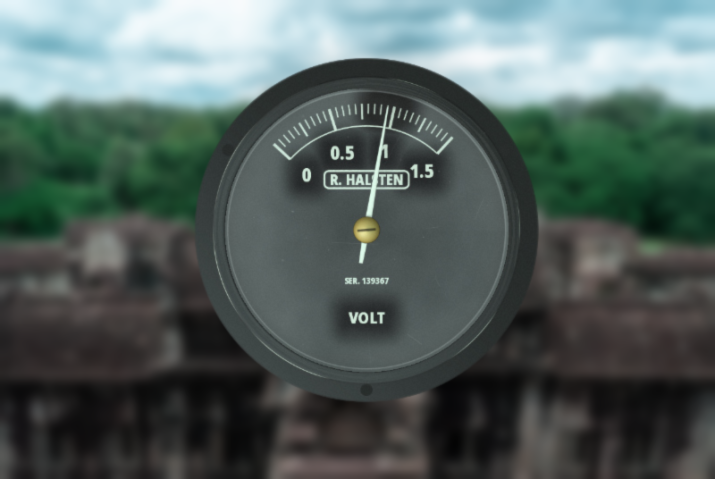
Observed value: {"value": 0.95, "unit": "V"}
